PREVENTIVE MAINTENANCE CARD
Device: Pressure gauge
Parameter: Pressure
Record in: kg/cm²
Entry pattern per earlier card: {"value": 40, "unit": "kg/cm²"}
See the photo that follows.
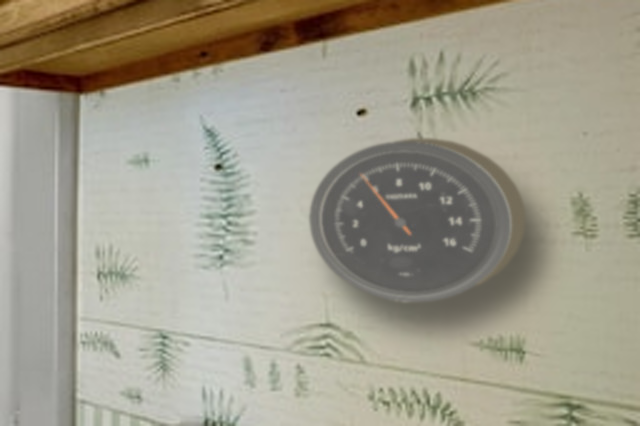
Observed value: {"value": 6, "unit": "kg/cm²"}
